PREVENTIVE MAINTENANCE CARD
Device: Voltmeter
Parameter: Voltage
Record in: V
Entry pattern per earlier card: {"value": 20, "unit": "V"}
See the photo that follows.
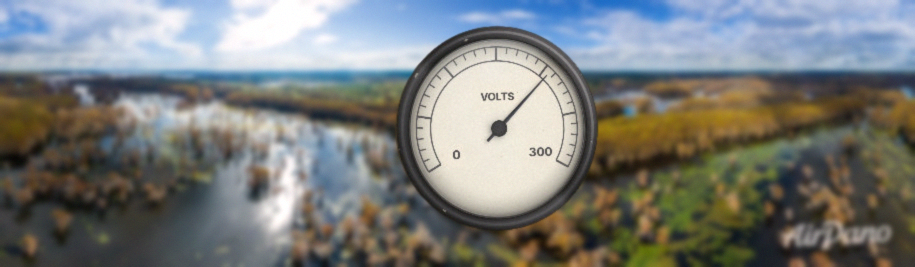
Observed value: {"value": 205, "unit": "V"}
